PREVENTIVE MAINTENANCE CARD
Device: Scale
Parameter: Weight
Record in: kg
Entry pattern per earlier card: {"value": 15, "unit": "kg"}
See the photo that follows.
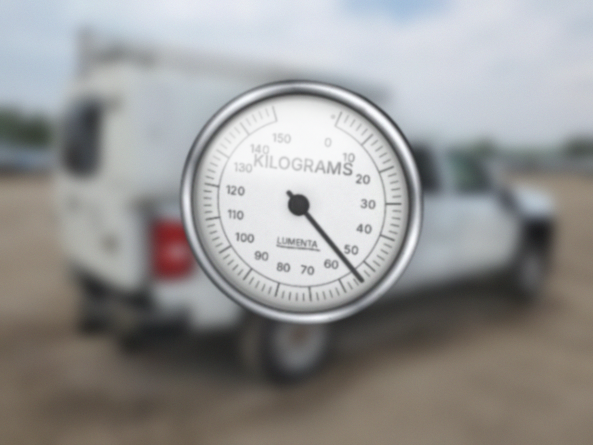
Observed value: {"value": 54, "unit": "kg"}
